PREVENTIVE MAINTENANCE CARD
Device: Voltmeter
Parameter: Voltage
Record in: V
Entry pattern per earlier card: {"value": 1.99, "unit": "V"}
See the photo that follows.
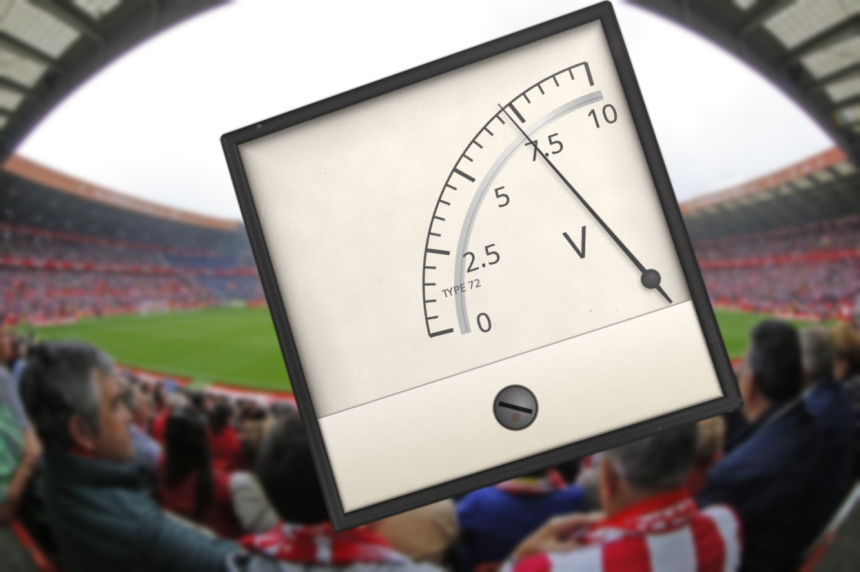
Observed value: {"value": 7.25, "unit": "V"}
